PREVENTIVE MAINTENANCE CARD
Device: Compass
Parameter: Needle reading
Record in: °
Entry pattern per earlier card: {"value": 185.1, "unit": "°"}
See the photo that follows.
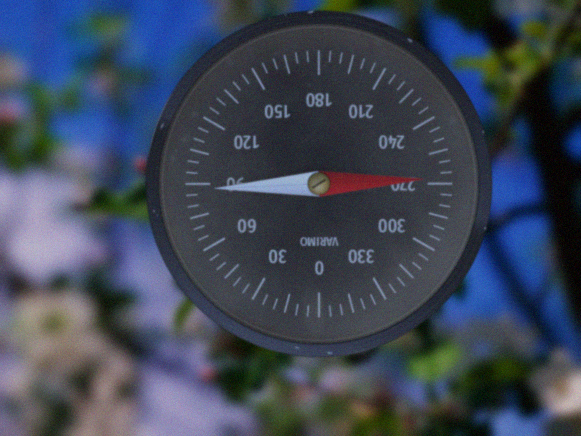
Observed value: {"value": 267.5, "unit": "°"}
